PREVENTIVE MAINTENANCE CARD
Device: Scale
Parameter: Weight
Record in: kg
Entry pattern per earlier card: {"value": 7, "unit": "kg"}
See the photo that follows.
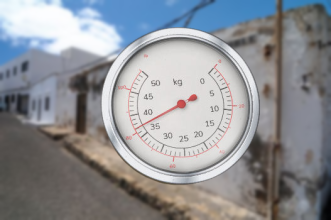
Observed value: {"value": 37, "unit": "kg"}
